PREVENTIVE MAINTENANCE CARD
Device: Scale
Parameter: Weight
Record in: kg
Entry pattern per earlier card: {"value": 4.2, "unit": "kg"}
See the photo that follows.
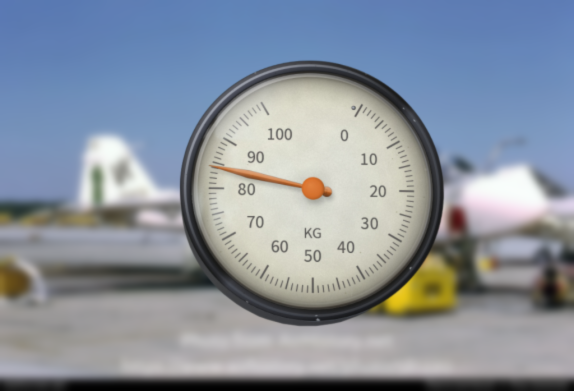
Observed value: {"value": 84, "unit": "kg"}
